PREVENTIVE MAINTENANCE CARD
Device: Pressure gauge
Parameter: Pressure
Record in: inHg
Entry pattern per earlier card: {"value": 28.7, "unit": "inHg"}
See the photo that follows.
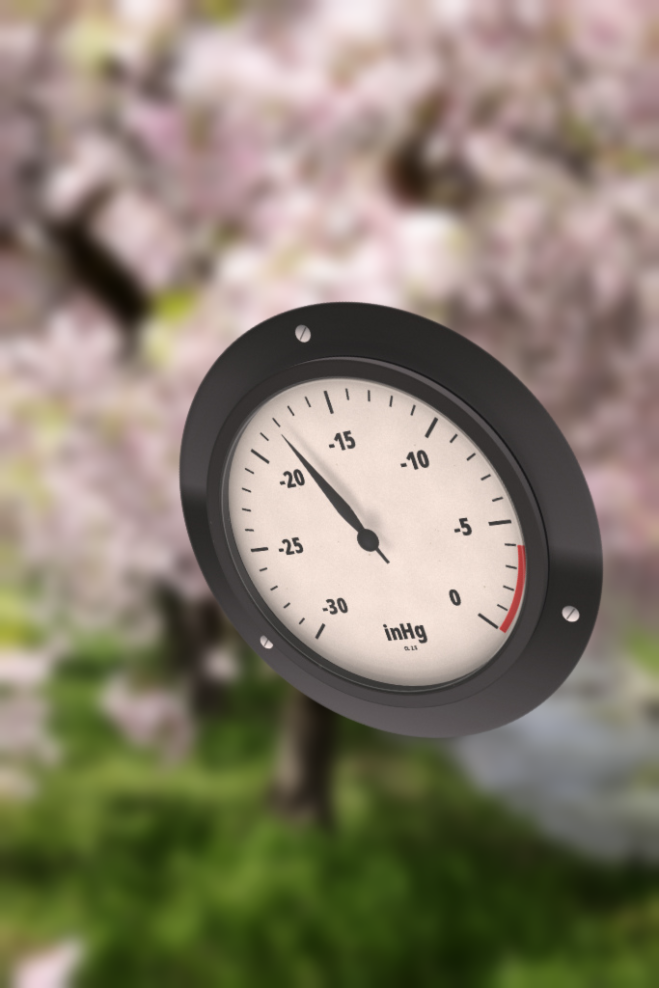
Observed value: {"value": -18, "unit": "inHg"}
